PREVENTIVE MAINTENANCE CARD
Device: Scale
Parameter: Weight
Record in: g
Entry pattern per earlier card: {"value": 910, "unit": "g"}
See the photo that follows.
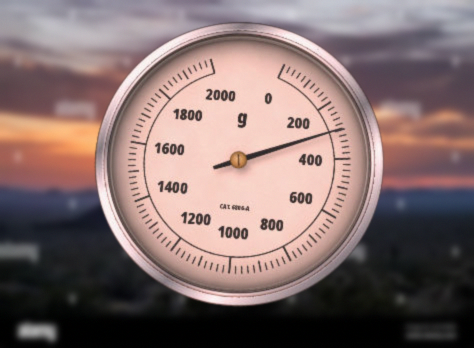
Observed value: {"value": 300, "unit": "g"}
